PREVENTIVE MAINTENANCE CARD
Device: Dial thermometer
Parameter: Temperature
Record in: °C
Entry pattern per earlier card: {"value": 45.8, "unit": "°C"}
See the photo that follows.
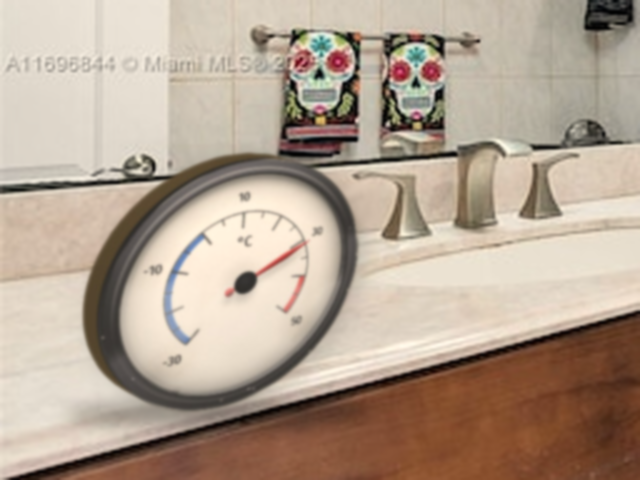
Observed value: {"value": 30, "unit": "°C"}
